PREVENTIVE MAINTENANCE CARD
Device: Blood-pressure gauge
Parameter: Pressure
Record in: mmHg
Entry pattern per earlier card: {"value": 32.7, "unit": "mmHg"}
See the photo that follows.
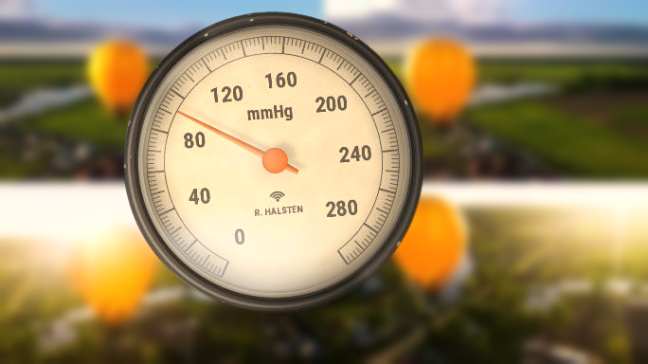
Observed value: {"value": 92, "unit": "mmHg"}
